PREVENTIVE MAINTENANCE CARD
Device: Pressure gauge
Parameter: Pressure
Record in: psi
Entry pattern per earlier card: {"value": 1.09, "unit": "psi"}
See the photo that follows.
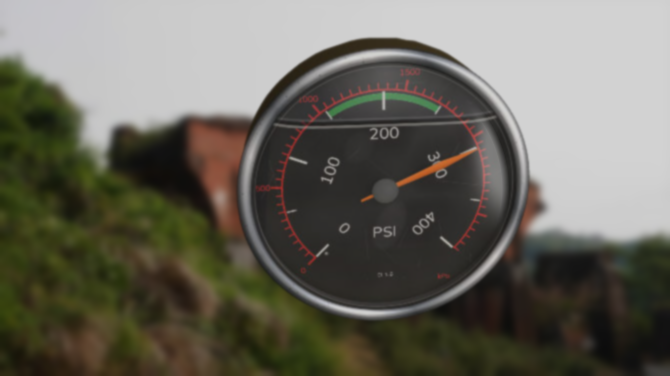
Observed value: {"value": 300, "unit": "psi"}
